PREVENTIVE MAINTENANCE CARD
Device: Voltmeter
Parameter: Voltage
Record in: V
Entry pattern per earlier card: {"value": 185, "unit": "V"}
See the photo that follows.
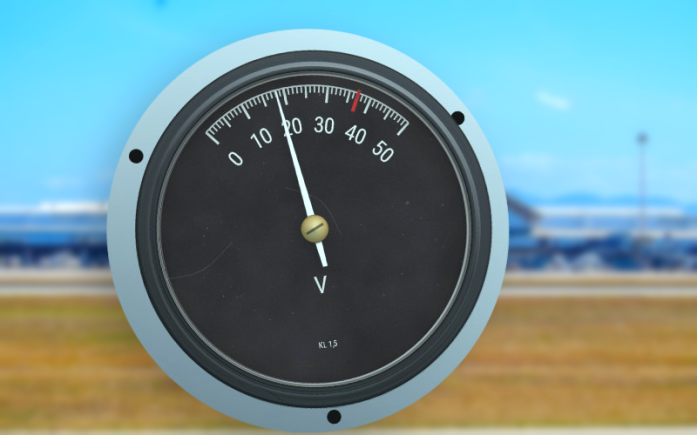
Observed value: {"value": 18, "unit": "V"}
